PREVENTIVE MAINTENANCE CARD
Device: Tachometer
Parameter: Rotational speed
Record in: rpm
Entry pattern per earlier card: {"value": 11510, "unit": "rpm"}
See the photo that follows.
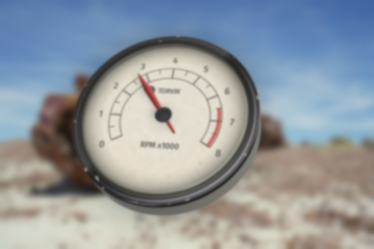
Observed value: {"value": 2750, "unit": "rpm"}
